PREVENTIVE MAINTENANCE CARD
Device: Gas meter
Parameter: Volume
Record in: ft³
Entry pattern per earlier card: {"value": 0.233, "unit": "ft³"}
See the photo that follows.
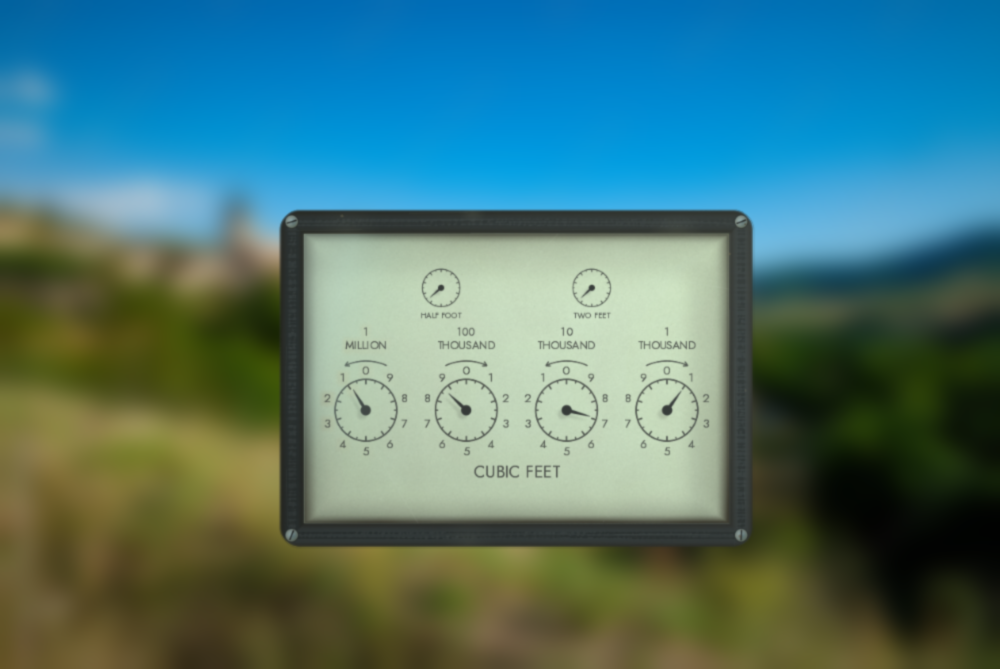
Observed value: {"value": 87100, "unit": "ft³"}
